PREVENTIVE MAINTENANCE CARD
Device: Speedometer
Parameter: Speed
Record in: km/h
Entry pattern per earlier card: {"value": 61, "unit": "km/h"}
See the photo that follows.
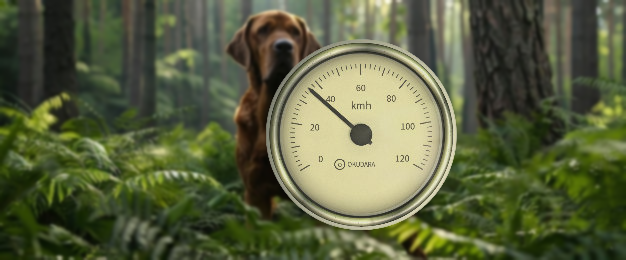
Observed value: {"value": 36, "unit": "km/h"}
